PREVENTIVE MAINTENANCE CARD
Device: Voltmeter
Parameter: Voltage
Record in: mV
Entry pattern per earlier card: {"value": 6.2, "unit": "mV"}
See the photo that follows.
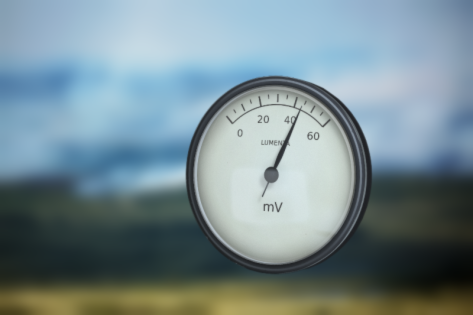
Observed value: {"value": 45, "unit": "mV"}
